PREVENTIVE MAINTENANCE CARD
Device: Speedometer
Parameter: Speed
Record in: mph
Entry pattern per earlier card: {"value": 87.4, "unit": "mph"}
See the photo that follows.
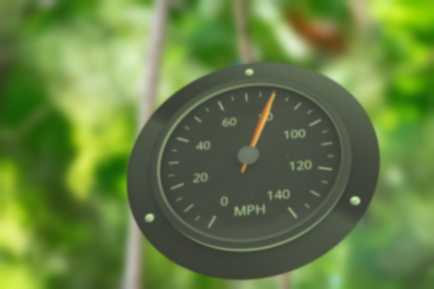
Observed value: {"value": 80, "unit": "mph"}
